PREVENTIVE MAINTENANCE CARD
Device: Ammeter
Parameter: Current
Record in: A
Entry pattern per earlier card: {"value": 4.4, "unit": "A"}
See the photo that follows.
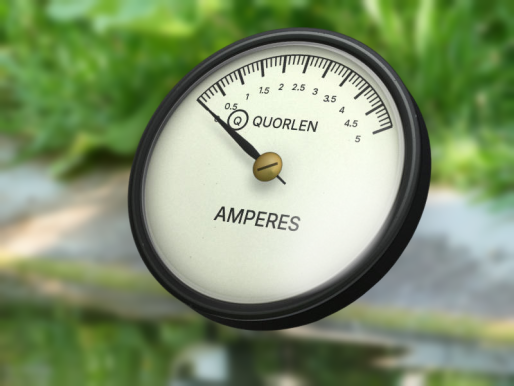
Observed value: {"value": 0, "unit": "A"}
